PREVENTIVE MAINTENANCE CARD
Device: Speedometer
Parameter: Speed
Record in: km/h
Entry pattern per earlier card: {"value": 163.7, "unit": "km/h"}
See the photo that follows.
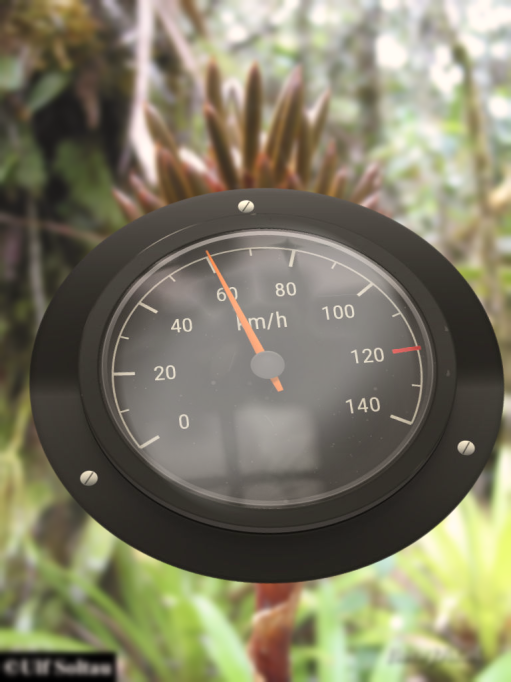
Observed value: {"value": 60, "unit": "km/h"}
